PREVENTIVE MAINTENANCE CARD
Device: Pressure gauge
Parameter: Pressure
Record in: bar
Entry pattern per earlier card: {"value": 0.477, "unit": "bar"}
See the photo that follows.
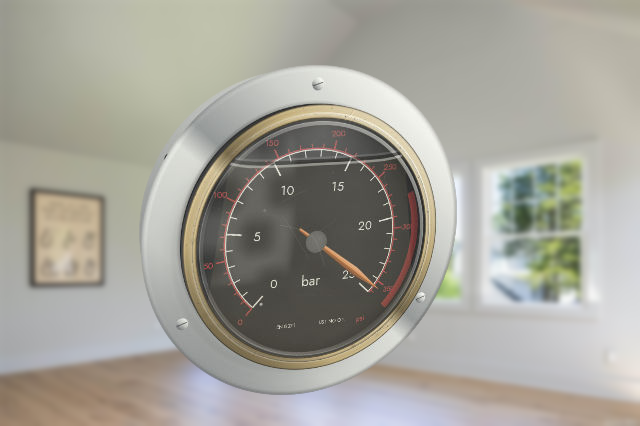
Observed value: {"value": 24.5, "unit": "bar"}
